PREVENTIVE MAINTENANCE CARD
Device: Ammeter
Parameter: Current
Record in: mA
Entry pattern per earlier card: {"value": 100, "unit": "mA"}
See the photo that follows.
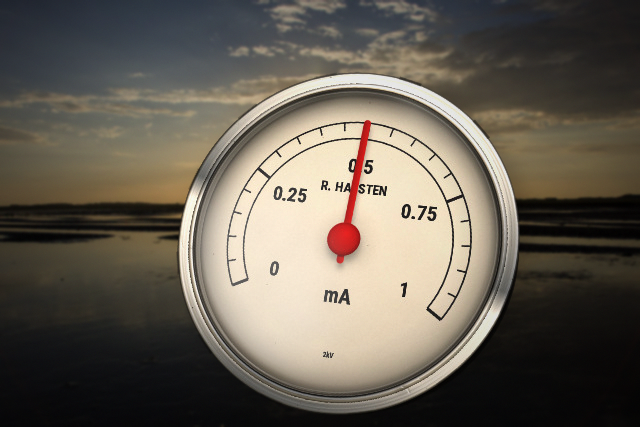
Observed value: {"value": 0.5, "unit": "mA"}
